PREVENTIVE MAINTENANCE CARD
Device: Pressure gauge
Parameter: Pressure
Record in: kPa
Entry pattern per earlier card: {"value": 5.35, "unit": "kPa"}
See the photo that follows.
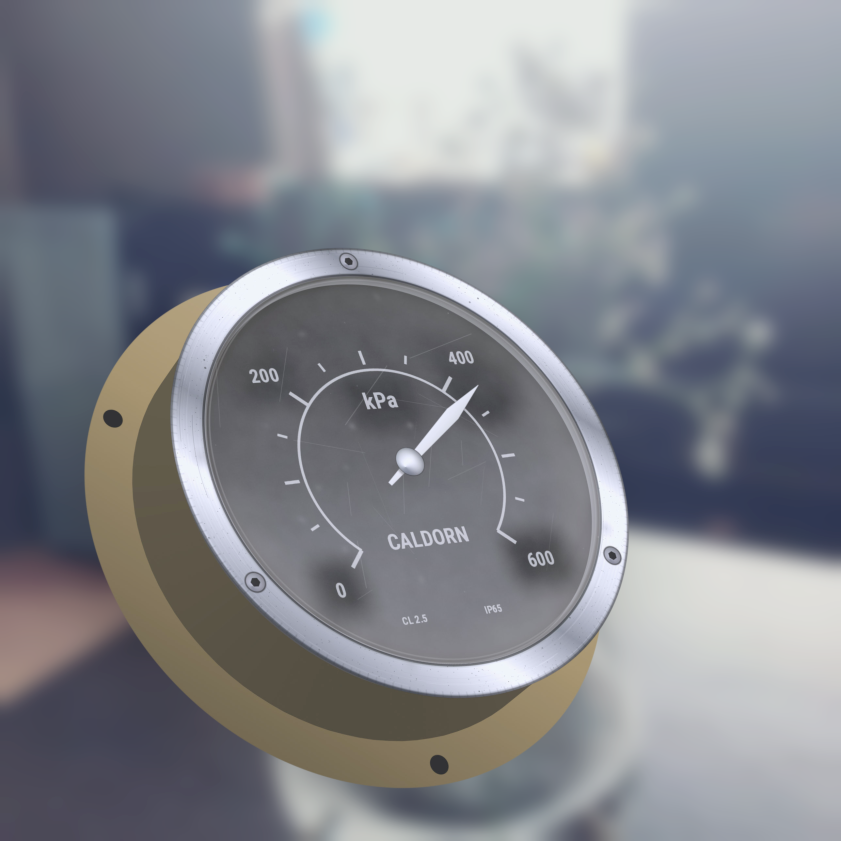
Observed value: {"value": 425, "unit": "kPa"}
